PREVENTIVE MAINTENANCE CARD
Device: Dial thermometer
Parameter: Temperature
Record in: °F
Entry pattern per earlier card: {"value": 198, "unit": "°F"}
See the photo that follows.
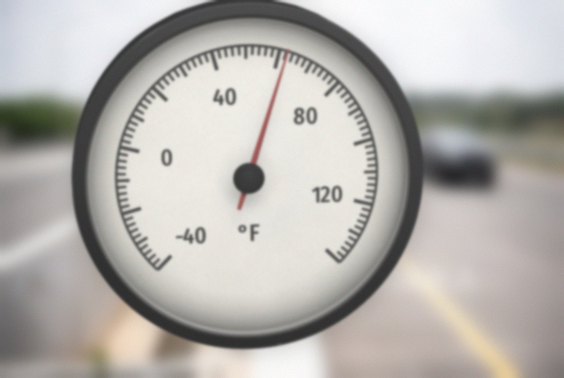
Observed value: {"value": 62, "unit": "°F"}
